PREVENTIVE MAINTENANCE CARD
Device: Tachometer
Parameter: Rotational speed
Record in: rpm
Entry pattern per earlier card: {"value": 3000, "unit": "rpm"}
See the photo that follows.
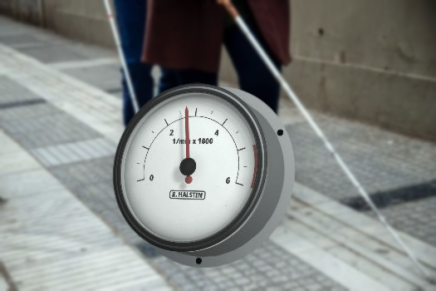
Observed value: {"value": 2750, "unit": "rpm"}
